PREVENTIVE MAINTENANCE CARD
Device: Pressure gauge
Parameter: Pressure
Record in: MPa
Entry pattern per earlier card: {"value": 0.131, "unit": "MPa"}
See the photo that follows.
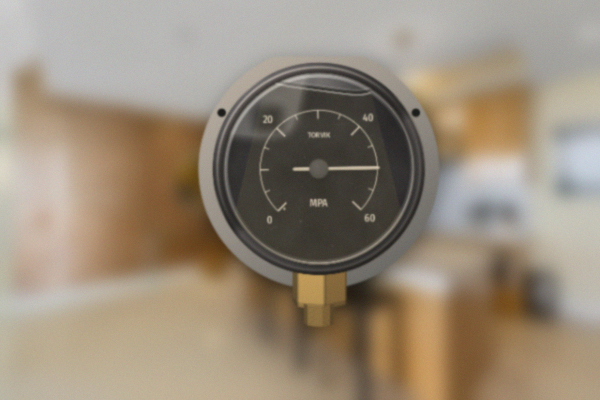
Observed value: {"value": 50, "unit": "MPa"}
